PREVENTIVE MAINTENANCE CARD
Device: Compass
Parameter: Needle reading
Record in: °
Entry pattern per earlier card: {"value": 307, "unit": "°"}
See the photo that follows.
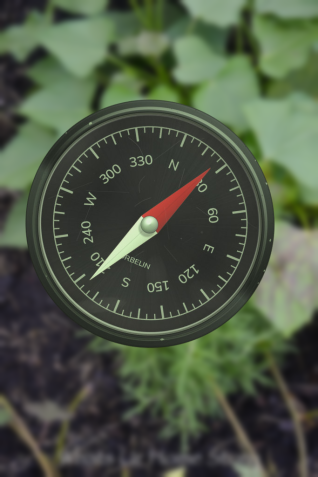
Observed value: {"value": 25, "unit": "°"}
